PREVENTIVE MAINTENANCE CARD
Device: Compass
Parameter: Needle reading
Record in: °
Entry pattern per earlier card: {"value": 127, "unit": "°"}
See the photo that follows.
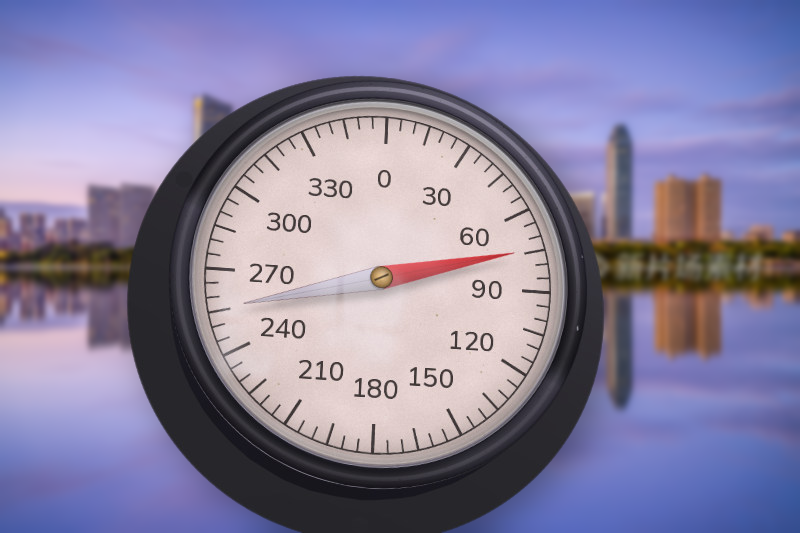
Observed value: {"value": 75, "unit": "°"}
